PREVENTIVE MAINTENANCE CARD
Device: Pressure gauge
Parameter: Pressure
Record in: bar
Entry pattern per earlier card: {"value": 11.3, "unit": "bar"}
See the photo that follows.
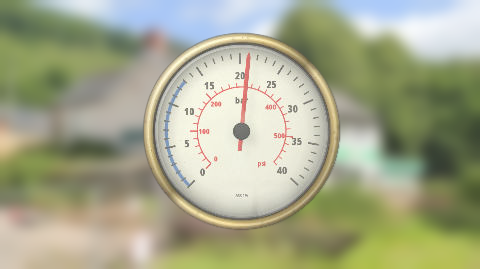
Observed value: {"value": 21, "unit": "bar"}
